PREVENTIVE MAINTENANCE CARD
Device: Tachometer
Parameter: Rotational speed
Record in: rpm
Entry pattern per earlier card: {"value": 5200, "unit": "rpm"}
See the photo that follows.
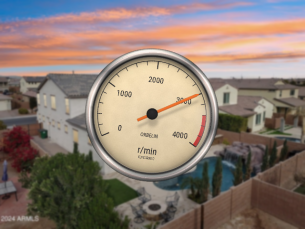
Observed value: {"value": 3000, "unit": "rpm"}
